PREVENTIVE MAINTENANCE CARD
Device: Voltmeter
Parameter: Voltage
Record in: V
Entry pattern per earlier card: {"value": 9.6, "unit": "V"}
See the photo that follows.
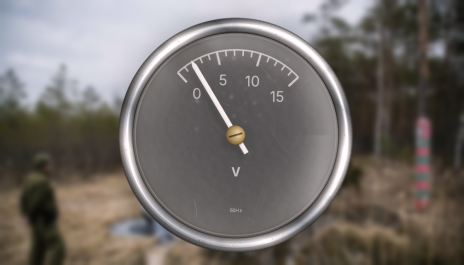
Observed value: {"value": 2, "unit": "V"}
